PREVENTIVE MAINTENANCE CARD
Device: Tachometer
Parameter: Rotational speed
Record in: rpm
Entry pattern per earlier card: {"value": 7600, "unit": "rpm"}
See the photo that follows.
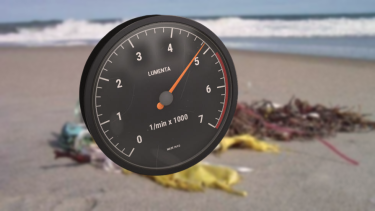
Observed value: {"value": 4800, "unit": "rpm"}
